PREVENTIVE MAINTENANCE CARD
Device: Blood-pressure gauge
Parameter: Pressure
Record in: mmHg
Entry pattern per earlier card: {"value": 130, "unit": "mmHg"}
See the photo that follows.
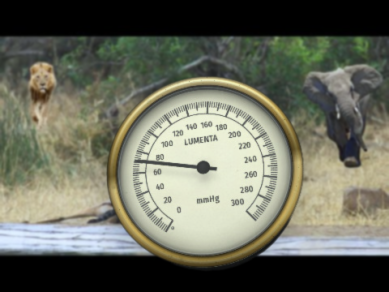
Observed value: {"value": 70, "unit": "mmHg"}
